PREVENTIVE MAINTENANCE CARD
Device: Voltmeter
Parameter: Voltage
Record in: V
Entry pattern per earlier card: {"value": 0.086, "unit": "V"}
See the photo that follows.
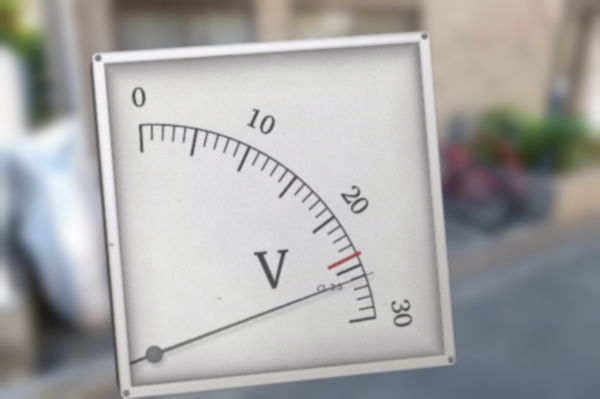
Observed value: {"value": 26, "unit": "V"}
